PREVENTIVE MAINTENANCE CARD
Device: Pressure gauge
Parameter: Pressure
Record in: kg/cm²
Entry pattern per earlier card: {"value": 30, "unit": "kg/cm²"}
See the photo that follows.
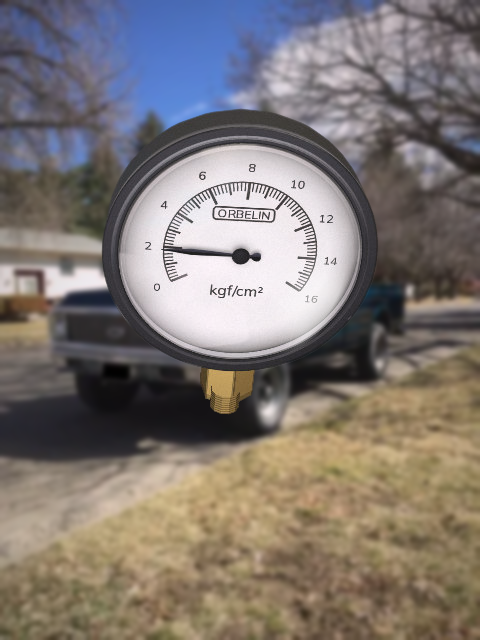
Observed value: {"value": 2, "unit": "kg/cm²"}
